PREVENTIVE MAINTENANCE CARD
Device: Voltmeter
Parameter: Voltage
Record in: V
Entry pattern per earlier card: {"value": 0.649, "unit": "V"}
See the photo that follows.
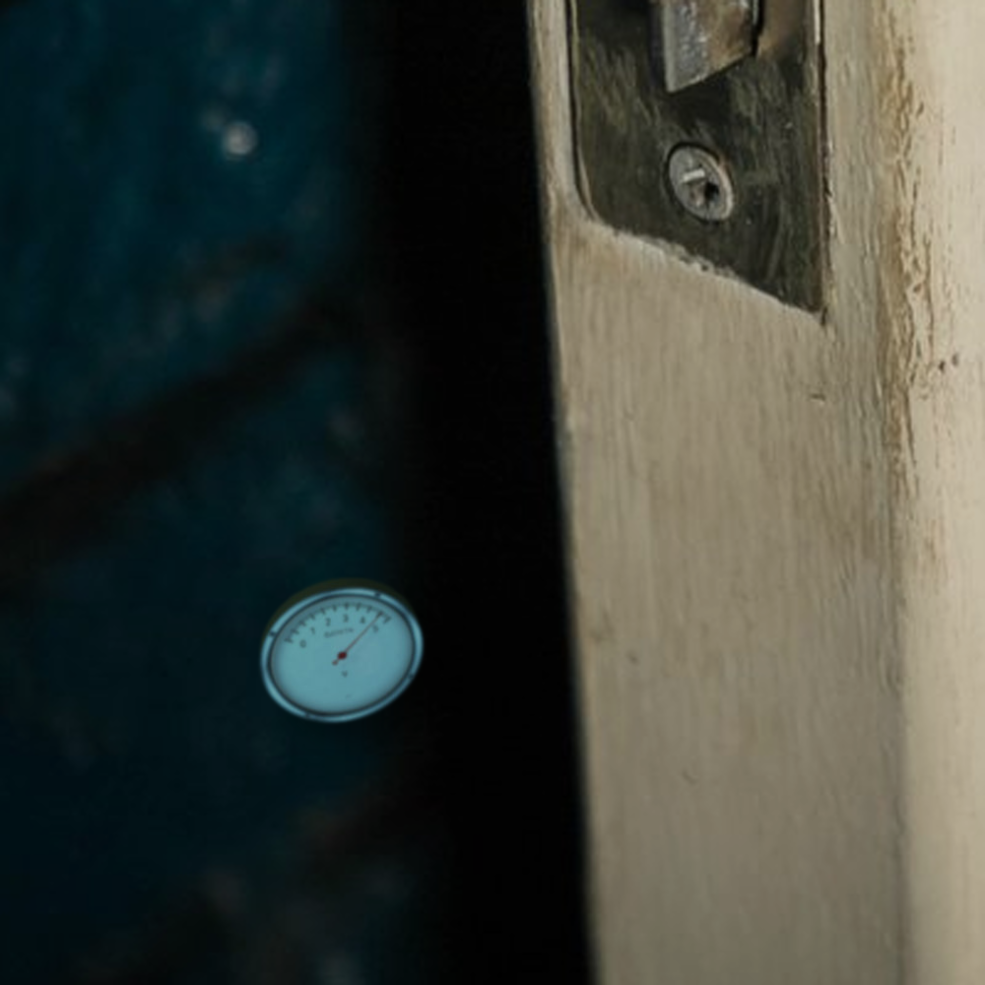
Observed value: {"value": 4.5, "unit": "V"}
